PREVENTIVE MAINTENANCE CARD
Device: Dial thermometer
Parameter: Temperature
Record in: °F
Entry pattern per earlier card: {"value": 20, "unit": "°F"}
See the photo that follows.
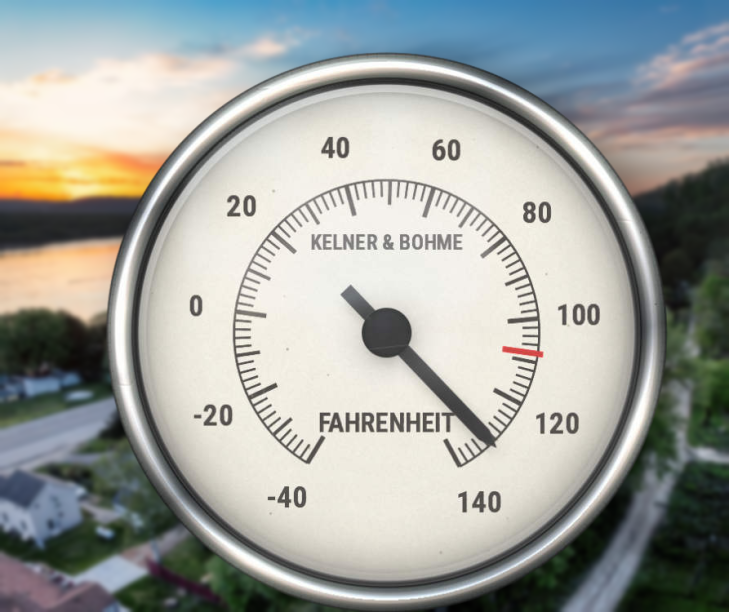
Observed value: {"value": 131, "unit": "°F"}
